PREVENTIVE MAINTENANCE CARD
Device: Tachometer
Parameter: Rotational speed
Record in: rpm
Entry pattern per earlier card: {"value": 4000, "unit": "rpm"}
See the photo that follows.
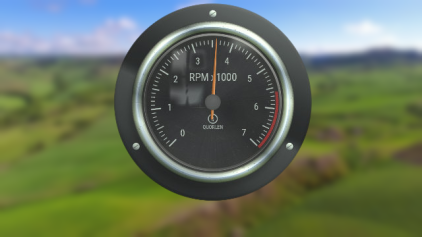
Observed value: {"value": 3600, "unit": "rpm"}
